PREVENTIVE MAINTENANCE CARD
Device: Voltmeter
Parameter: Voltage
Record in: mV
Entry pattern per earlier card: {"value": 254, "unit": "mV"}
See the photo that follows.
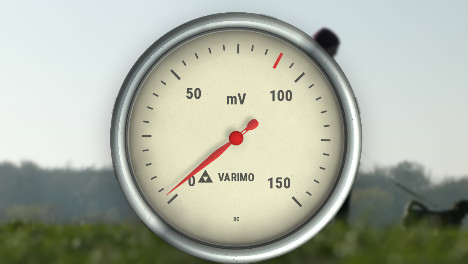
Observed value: {"value": 2.5, "unit": "mV"}
